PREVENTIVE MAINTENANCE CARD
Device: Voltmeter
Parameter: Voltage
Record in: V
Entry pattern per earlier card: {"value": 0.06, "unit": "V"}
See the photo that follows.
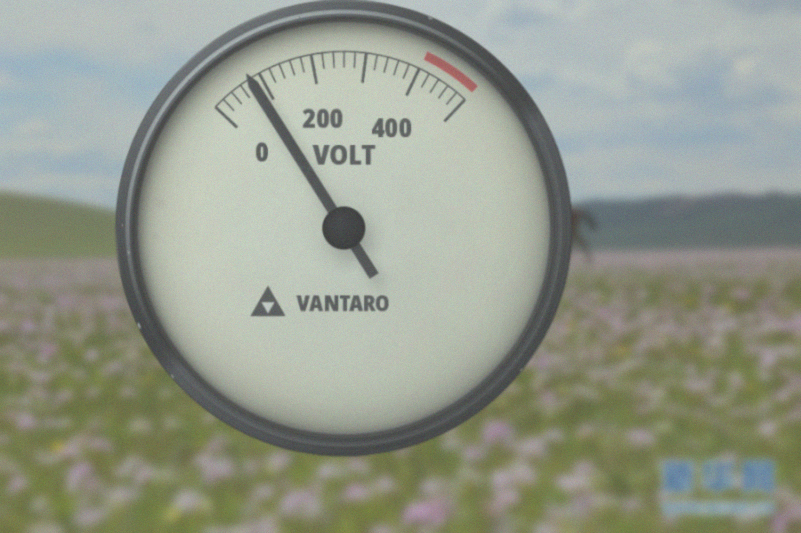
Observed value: {"value": 80, "unit": "V"}
